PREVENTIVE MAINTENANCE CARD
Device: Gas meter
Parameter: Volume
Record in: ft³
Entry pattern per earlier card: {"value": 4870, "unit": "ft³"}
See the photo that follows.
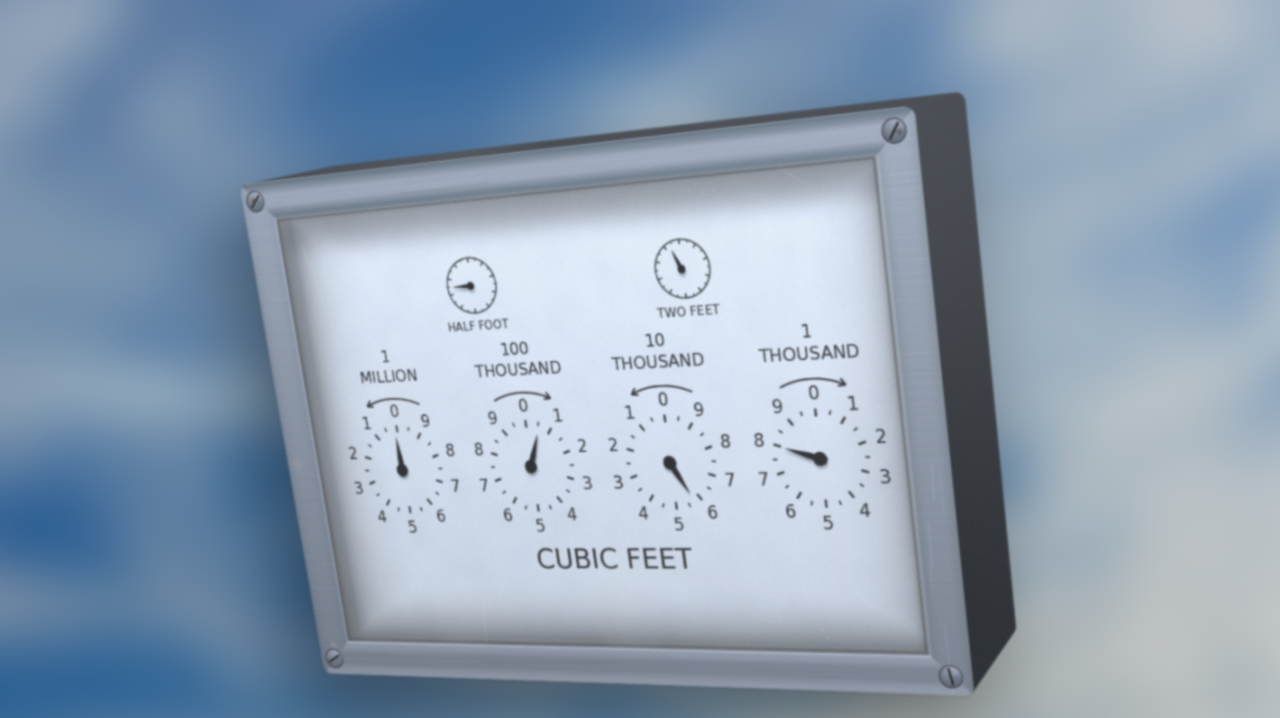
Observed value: {"value": 5800, "unit": "ft³"}
